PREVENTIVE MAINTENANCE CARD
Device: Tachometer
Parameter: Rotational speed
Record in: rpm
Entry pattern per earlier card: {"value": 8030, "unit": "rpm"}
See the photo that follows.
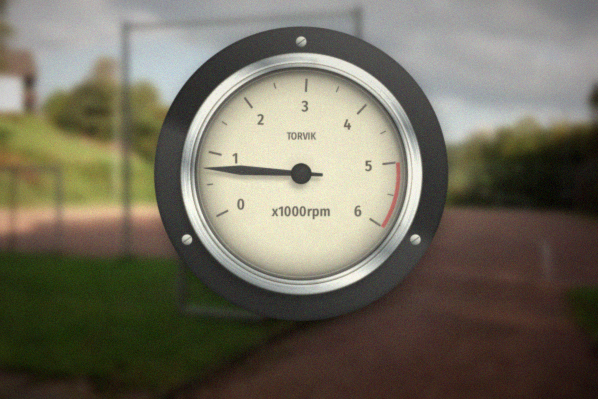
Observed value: {"value": 750, "unit": "rpm"}
